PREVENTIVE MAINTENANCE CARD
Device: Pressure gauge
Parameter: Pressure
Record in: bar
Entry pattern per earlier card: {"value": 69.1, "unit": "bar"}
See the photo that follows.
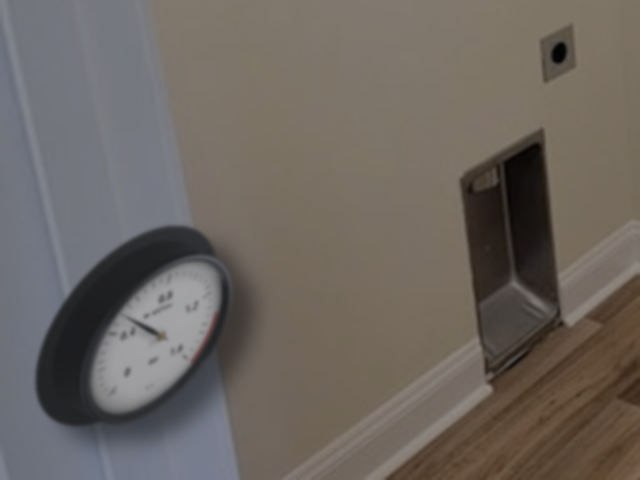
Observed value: {"value": 0.5, "unit": "bar"}
